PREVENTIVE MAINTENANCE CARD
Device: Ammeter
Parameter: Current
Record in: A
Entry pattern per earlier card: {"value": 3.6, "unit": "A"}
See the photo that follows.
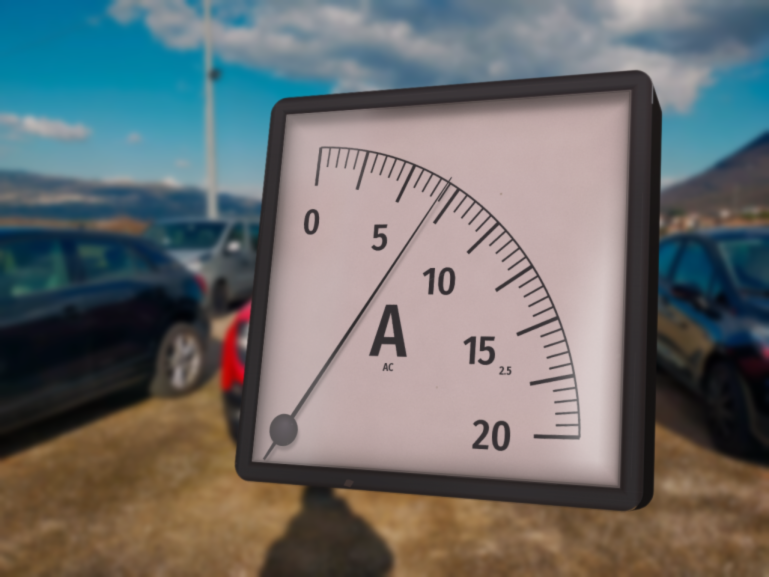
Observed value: {"value": 7, "unit": "A"}
